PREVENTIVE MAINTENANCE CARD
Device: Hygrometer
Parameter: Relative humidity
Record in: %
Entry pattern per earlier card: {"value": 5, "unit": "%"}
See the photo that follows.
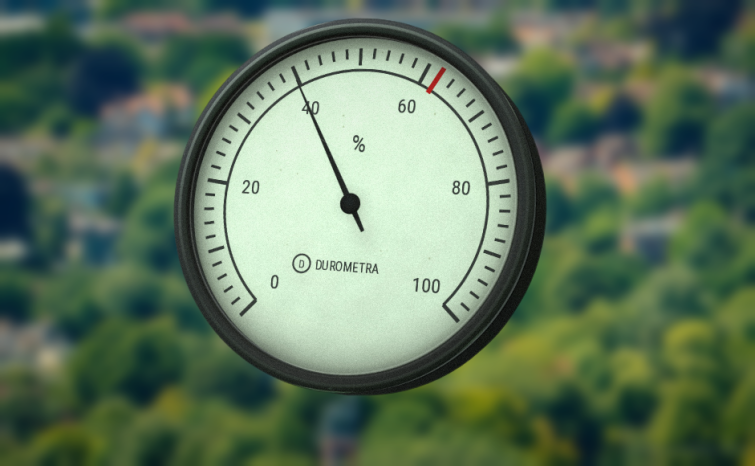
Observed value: {"value": 40, "unit": "%"}
